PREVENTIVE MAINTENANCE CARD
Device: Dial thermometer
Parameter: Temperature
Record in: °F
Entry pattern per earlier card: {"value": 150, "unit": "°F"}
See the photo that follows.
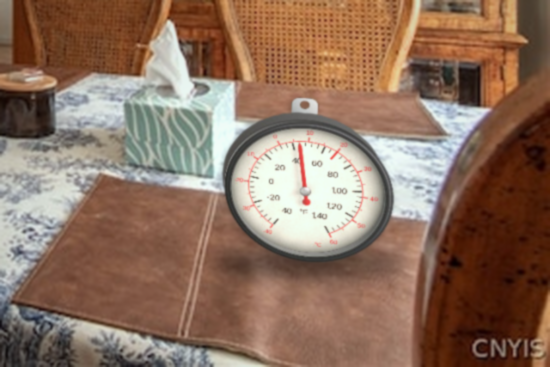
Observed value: {"value": 44, "unit": "°F"}
